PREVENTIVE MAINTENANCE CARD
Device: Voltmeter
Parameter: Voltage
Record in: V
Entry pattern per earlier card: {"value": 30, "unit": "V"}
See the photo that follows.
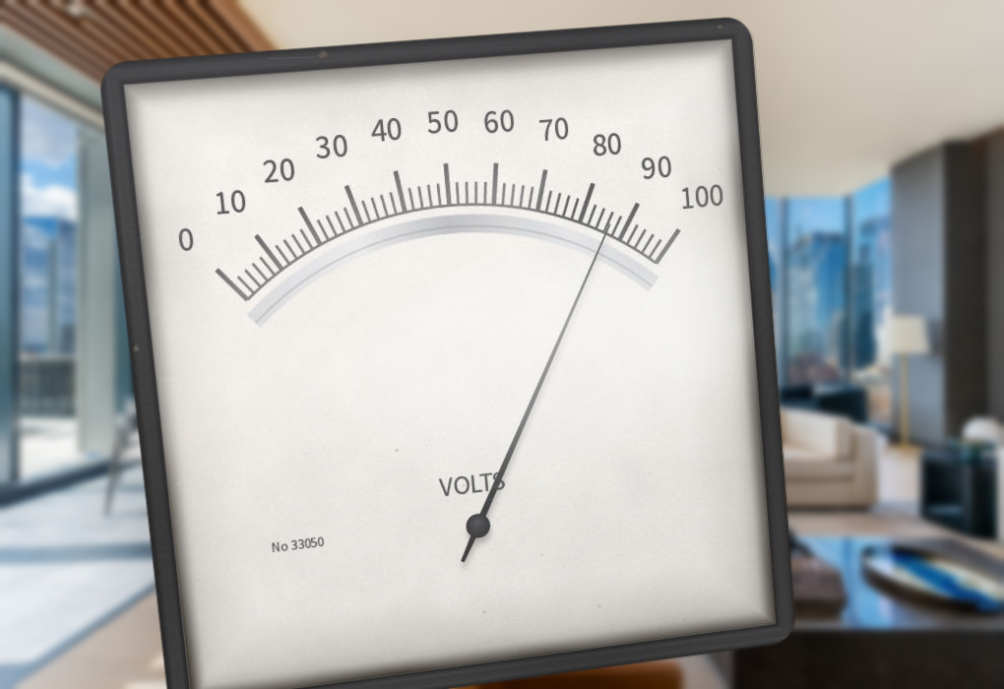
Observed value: {"value": 86, "unit": "V"}
